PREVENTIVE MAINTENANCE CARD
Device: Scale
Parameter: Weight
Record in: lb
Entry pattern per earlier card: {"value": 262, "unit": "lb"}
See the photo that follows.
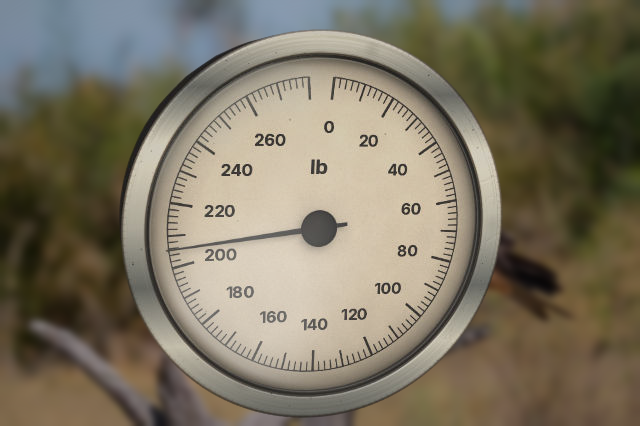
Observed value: {"value": 206, "unit": "lb"}
